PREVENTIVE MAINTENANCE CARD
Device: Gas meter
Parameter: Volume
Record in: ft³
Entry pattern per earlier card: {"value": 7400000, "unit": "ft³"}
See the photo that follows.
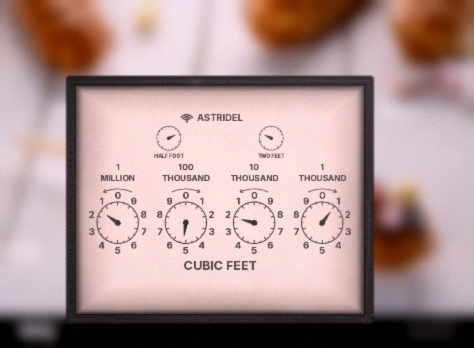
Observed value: {"value": 152100, "unit": "ft³"}
